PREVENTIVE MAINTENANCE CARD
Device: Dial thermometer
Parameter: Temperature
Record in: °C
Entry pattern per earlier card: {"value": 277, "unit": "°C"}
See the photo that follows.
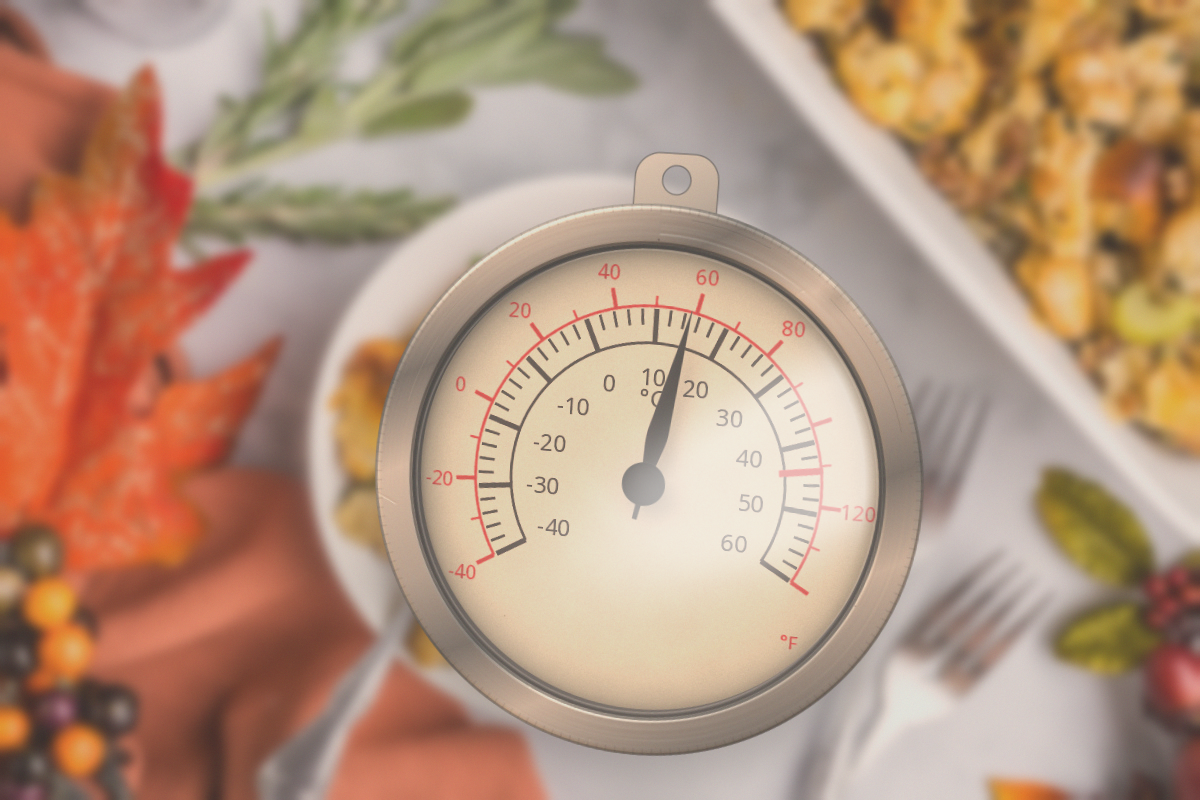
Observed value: {"value": 15, "unit": "°C"}
